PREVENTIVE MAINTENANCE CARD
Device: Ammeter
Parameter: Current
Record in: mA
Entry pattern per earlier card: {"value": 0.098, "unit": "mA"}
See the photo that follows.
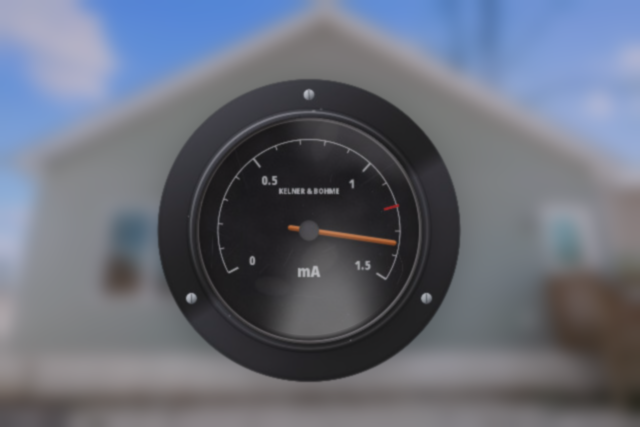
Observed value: {"value": 1.35, "unit": "mA"}
